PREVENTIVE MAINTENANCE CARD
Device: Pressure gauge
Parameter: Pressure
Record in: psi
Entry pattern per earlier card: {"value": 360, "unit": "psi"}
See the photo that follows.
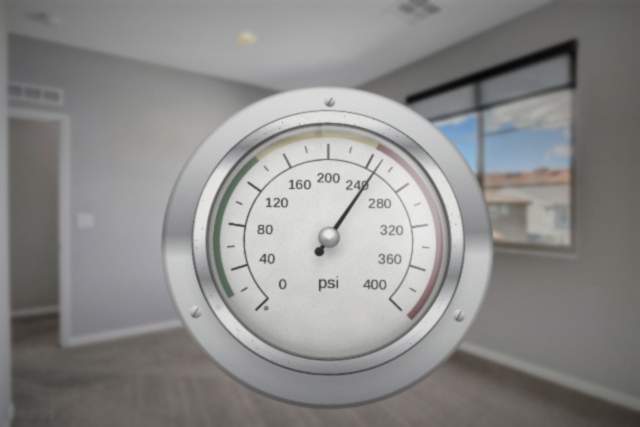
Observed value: {"value": 250, "unit": "psi"}
